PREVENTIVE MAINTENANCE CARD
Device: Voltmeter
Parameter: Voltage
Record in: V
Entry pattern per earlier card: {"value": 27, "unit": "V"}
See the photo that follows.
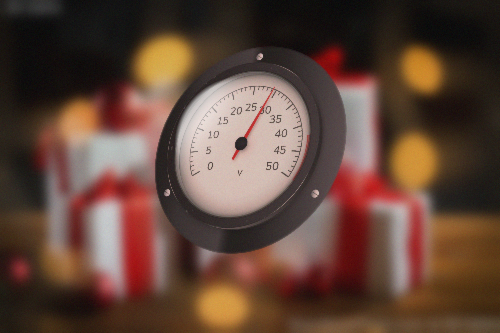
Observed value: {"value": 30, "unit": "V"}
